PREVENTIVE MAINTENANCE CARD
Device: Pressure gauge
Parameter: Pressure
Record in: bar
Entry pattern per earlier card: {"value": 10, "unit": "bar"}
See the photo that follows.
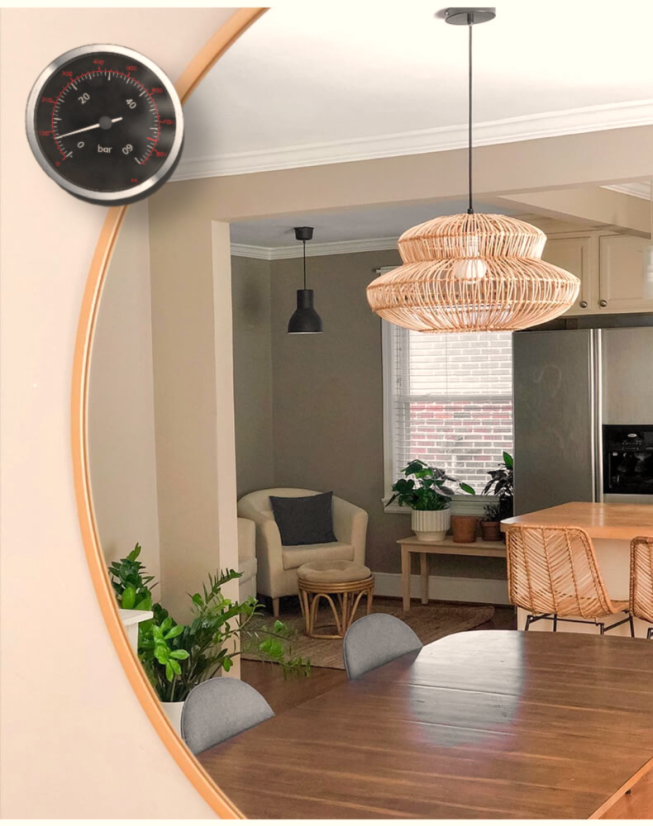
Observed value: {"value": 5, "unit": "bar"}
